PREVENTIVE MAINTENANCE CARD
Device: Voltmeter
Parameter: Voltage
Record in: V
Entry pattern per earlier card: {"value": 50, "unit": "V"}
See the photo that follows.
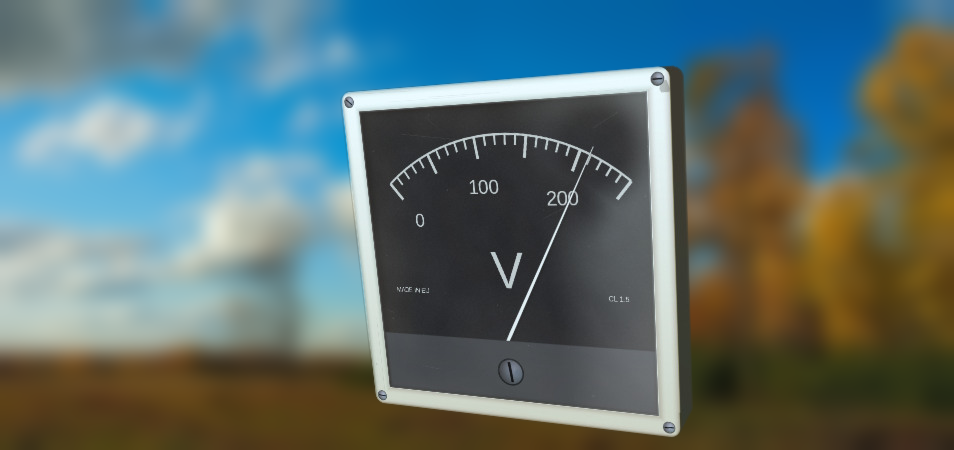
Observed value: {"value": 210, "unit": "V"}
